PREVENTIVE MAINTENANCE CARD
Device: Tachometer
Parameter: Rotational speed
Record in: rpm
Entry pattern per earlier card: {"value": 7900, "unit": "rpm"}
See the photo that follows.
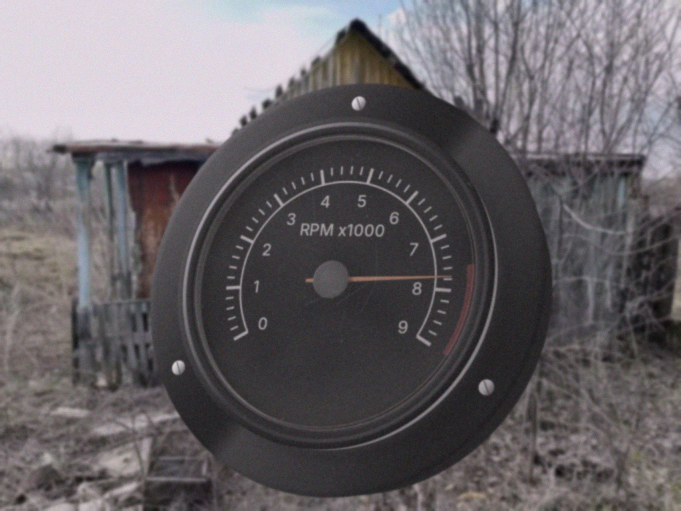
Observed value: {"value": 7800, "unit": "rpm"}
